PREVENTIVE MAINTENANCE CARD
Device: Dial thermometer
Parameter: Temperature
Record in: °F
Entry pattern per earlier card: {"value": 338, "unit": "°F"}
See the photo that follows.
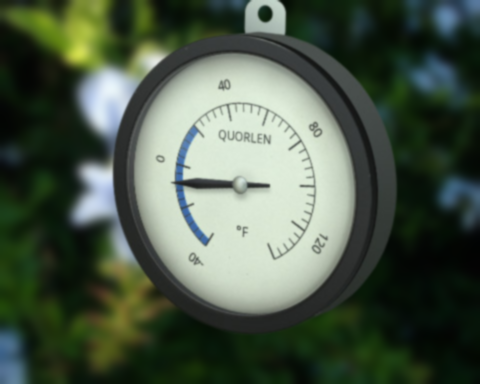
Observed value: {"value": -8, "unit": "°F"}
